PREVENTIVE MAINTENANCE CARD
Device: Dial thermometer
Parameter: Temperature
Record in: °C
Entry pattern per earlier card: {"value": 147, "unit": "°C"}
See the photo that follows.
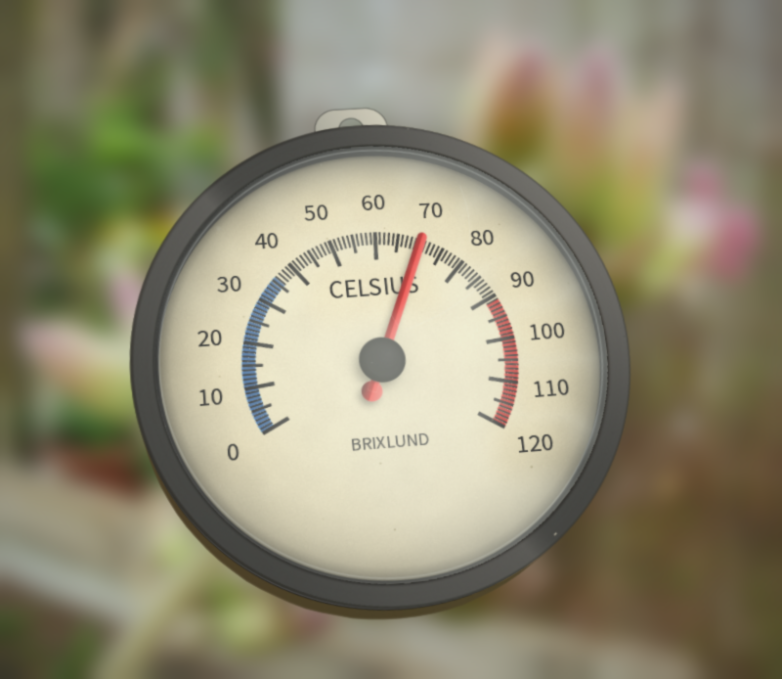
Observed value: {"value": 70, "unit": "°C"}
